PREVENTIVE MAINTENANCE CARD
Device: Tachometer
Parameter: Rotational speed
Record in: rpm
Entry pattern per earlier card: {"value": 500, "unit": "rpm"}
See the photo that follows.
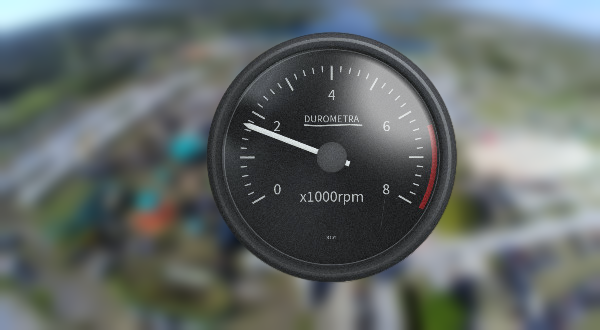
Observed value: {"value": 1700, "unit": "rpm"}
